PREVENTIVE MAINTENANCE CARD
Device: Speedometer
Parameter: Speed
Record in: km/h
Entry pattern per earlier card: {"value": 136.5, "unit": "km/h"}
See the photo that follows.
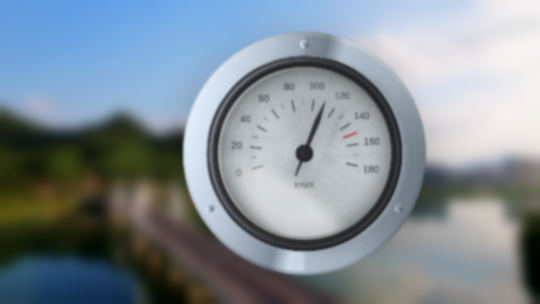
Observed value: {"value": 110, "unit": "km/h"}
